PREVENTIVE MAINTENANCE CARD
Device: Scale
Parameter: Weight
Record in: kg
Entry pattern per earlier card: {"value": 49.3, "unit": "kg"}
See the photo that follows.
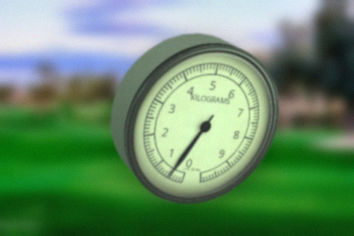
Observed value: {"value": 0.5, "unit": "kg"}
